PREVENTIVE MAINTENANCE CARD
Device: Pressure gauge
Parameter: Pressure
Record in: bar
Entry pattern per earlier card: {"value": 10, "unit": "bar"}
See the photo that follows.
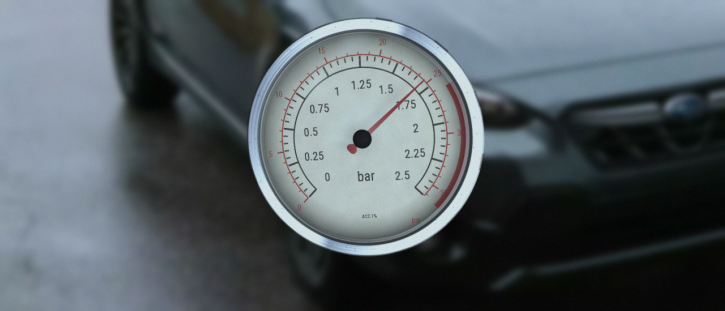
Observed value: {"value": 1.7, "unit": "bar"}
